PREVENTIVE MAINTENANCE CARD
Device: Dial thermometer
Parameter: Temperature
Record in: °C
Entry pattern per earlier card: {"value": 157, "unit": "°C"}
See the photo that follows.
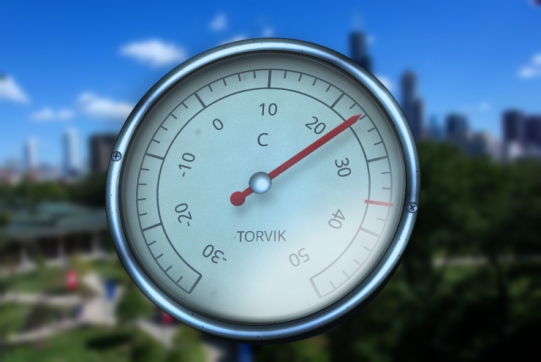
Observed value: {"value": 24, "unit": "°C"}
